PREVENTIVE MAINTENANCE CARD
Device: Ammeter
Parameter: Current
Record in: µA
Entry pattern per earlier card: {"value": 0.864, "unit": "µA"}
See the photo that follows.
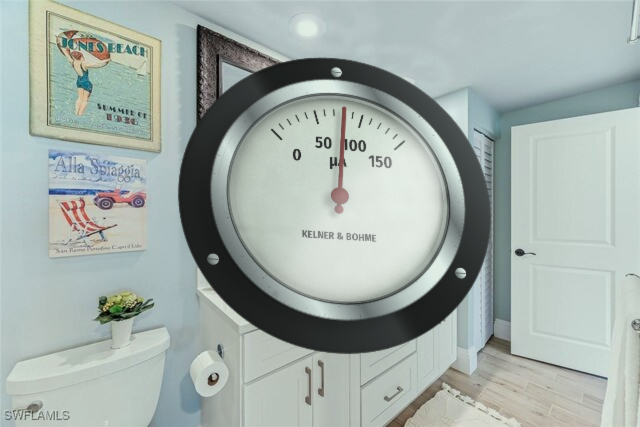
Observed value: {"value": 80, "unit": "µA"}
